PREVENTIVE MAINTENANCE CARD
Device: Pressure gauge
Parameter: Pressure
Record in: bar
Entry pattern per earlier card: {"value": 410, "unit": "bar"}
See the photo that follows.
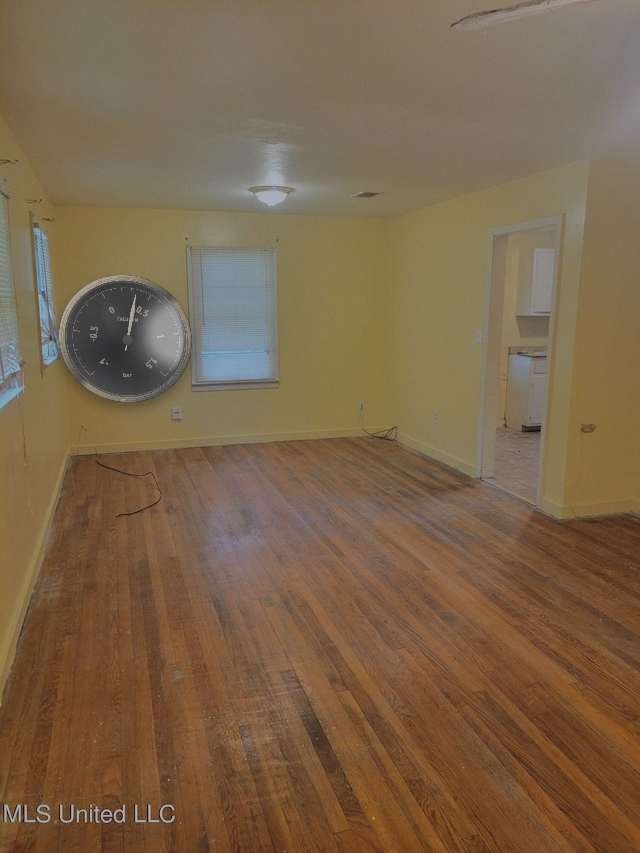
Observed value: {"value": 0.35, "unit": "bar"}
